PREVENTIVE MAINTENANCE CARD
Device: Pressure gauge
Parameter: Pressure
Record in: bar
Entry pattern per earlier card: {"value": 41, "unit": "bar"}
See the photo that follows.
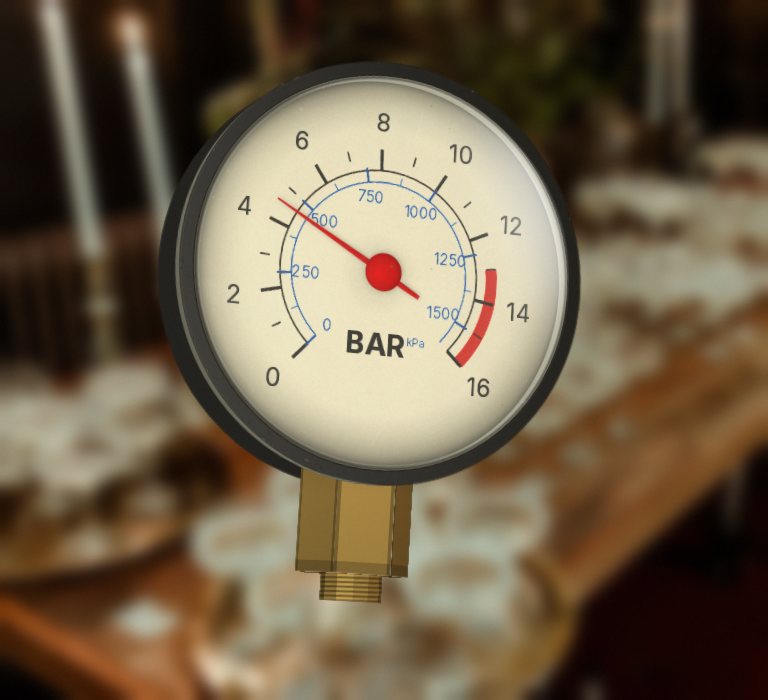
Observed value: {"value": 4.5, "unit": "bar"}
